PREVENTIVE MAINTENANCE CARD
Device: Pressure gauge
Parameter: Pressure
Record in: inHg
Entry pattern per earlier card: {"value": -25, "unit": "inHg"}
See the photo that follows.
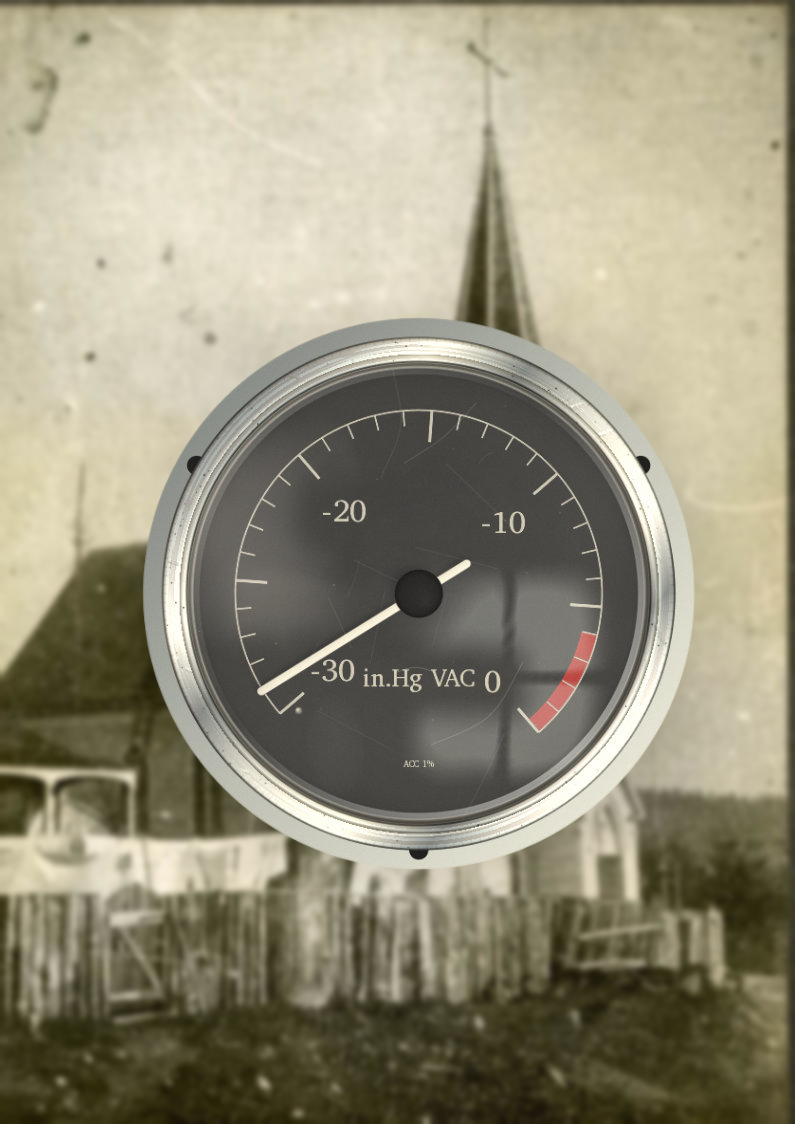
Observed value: {"value": -29, "unit": "inHg"}
